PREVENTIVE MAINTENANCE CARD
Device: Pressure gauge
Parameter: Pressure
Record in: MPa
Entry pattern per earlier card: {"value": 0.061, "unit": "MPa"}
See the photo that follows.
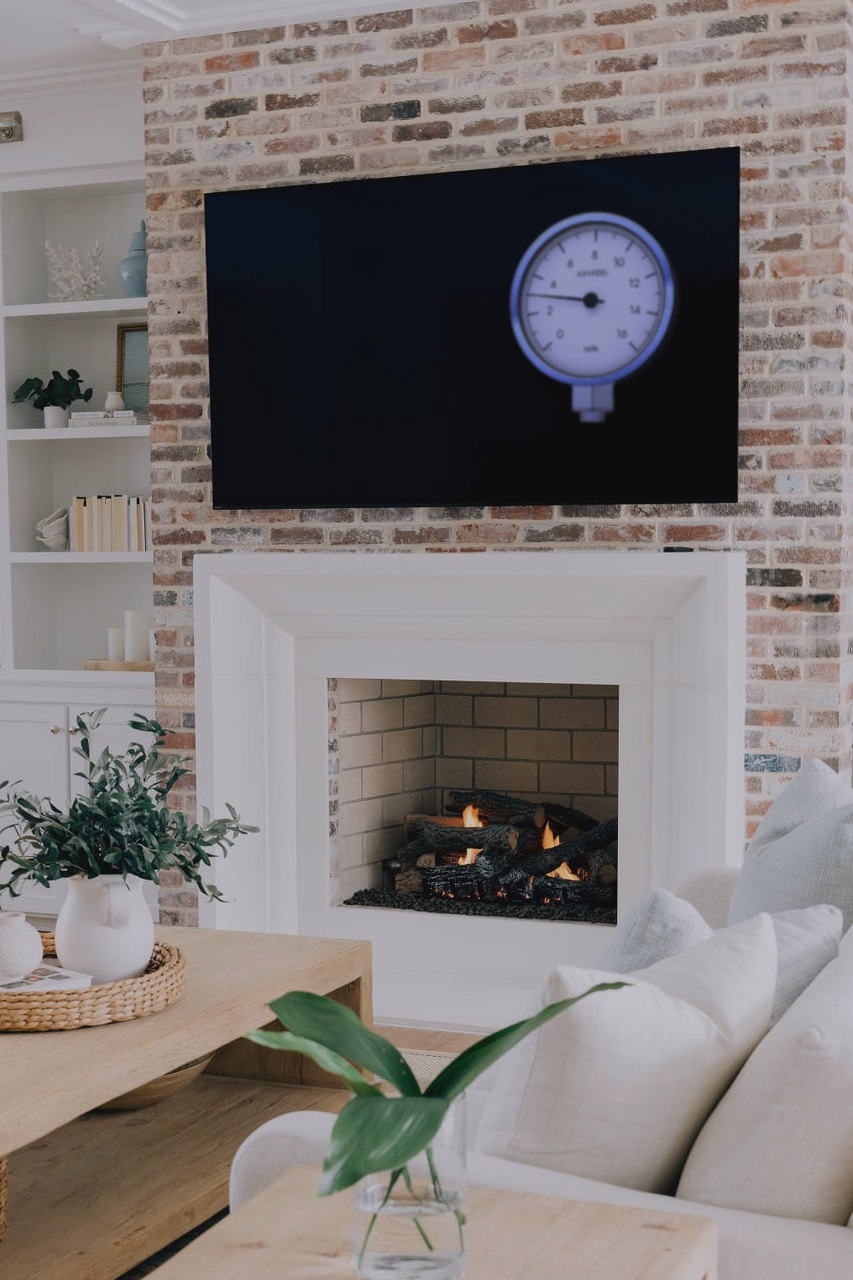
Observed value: {"value": 3, "unit": "MPa"}
